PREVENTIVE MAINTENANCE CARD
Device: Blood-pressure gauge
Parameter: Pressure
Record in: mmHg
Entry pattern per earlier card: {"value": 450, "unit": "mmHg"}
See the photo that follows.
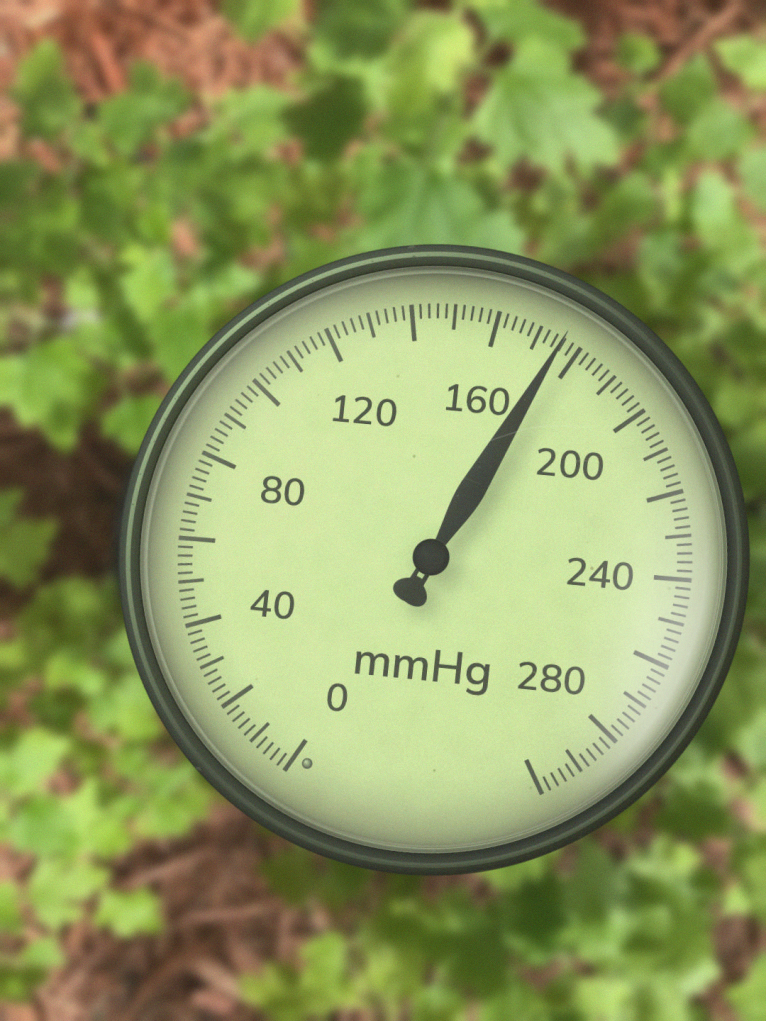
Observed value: {"value": 176, "unit": "mmHg"}
